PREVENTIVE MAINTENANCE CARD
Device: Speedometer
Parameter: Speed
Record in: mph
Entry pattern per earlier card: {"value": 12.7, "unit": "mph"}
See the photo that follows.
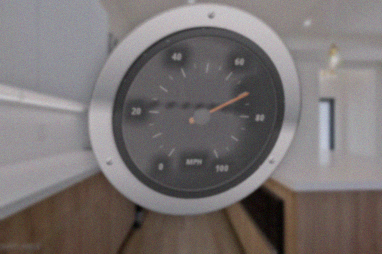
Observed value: {"value": 70, "unit": "mph"}
